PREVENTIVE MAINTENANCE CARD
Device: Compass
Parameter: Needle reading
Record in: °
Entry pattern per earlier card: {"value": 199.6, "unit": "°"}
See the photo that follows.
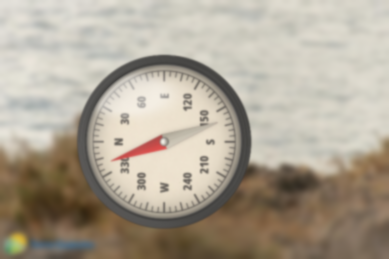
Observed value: {"value": 340, "unit": "°"}
